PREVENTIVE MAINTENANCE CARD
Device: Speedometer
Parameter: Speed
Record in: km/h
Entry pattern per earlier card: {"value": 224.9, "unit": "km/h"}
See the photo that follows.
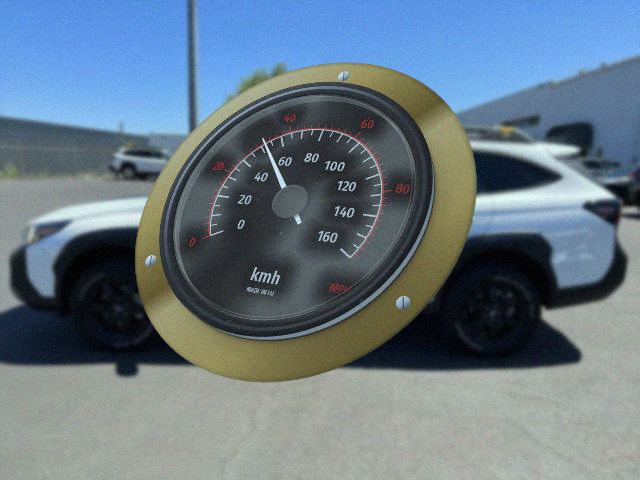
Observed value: {"value": 52.5, "unit": "km/h"}
